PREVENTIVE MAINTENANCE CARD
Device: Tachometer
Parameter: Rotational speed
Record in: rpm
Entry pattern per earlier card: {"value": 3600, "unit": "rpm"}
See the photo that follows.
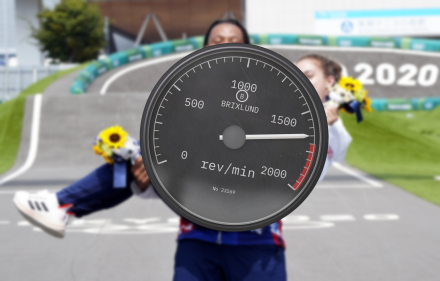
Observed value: {"value": 1650, "unit": "rpm"}
